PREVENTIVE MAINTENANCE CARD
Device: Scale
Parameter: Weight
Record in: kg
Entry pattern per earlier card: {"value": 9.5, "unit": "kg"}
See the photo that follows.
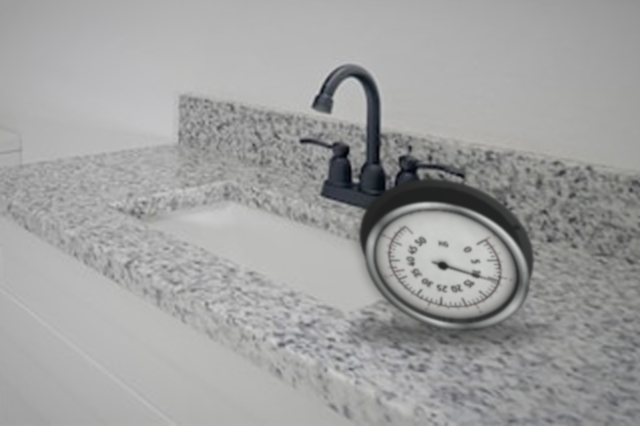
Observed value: {"value": 10, "unit": "kg"}
